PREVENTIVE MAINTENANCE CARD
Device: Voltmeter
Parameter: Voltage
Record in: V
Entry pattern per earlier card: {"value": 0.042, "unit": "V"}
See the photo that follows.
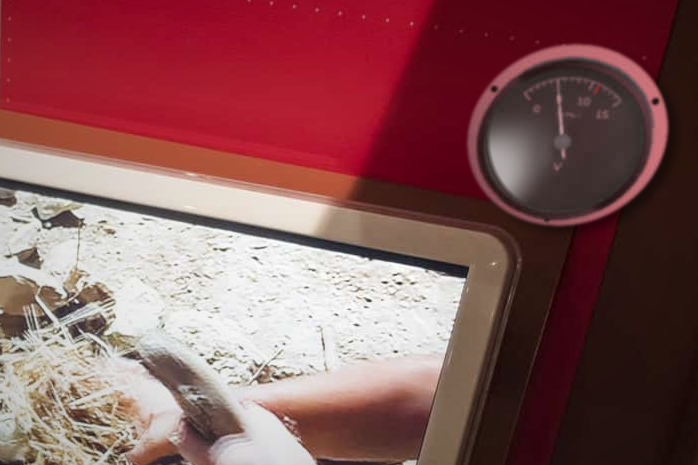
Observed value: {"value": 5, "unit": "V"}
